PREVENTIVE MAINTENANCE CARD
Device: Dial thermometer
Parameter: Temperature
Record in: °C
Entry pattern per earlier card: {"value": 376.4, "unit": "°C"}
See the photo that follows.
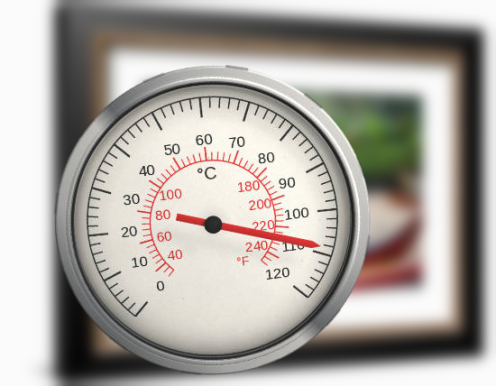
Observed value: {"value": 108, "unit": "°C"}
